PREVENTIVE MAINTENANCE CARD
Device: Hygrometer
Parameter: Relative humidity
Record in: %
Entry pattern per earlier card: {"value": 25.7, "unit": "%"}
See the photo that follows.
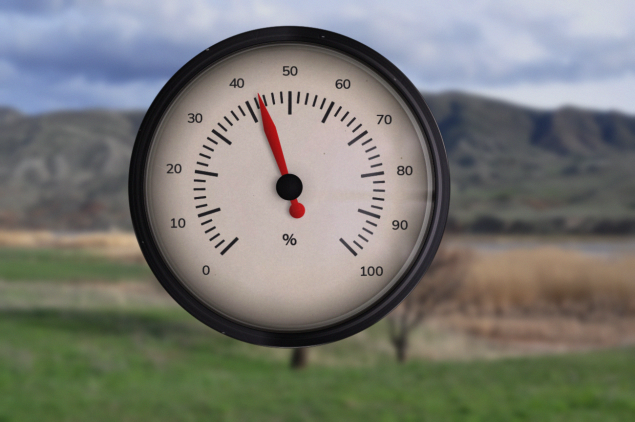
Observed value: {"value": 43, "unit": "%"}
